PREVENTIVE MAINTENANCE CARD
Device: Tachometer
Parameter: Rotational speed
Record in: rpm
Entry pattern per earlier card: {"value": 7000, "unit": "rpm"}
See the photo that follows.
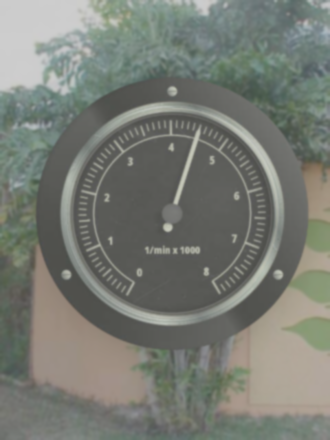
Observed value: {"value": 4500, "unit": "rpm"}
